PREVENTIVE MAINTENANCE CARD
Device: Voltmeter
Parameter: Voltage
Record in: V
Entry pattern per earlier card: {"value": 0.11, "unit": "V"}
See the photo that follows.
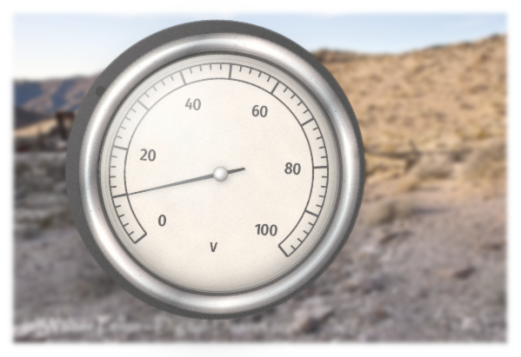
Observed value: {"value": 10, "unit": "V"}
